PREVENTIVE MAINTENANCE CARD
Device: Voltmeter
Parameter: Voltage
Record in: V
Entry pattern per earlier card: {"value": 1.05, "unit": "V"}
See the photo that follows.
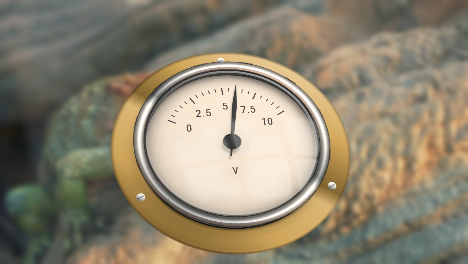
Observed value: {"value": 6, "unit": "V"}
